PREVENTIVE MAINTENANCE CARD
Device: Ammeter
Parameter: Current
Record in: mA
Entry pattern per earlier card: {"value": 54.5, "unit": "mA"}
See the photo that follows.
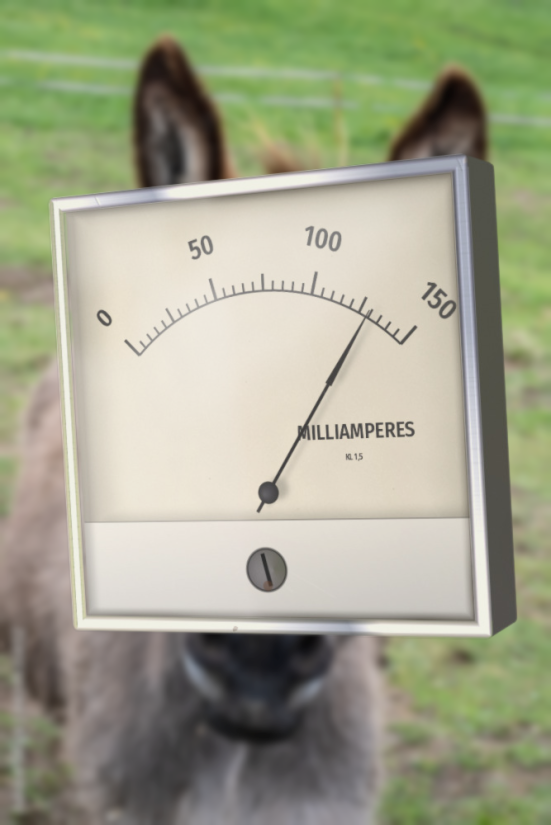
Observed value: {"value": 130, "unit": "mA"}
